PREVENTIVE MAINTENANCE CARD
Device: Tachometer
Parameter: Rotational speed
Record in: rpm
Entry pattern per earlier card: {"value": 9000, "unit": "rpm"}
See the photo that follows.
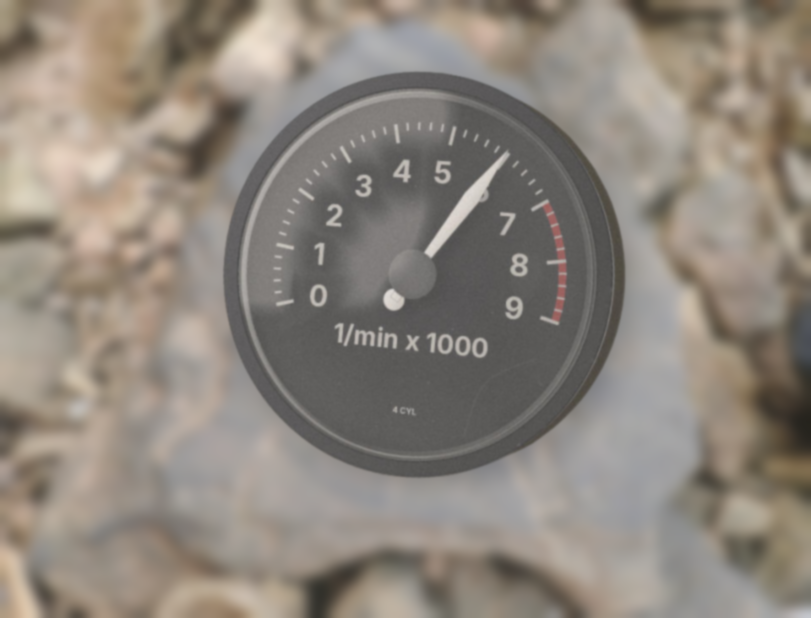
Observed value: {"value": 6000, "unit": "rpm"}
